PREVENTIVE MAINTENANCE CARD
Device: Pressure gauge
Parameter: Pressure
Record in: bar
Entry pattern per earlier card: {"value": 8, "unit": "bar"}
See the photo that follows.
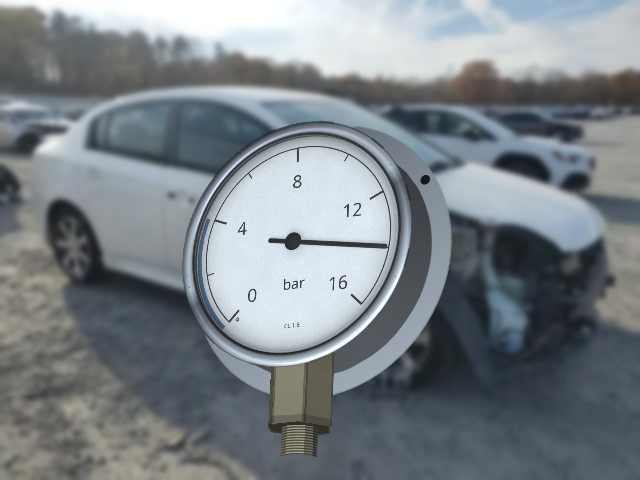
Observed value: {"value": 14, "unit": "bar"}
